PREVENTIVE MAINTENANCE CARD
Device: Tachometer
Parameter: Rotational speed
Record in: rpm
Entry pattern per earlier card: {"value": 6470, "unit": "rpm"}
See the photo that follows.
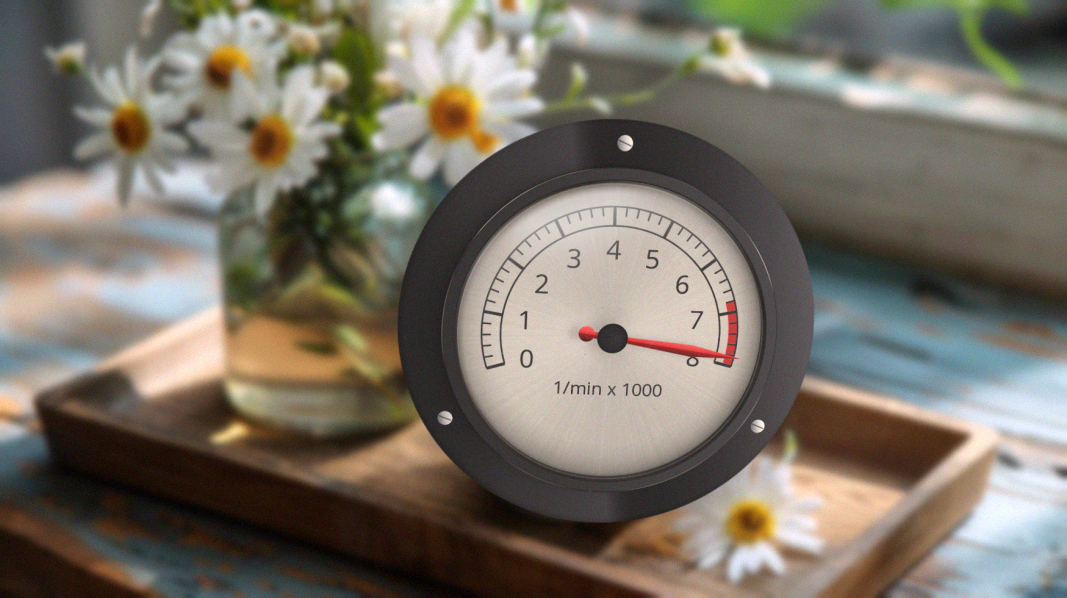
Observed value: {"value": 7800, "unit": "rpm"}
